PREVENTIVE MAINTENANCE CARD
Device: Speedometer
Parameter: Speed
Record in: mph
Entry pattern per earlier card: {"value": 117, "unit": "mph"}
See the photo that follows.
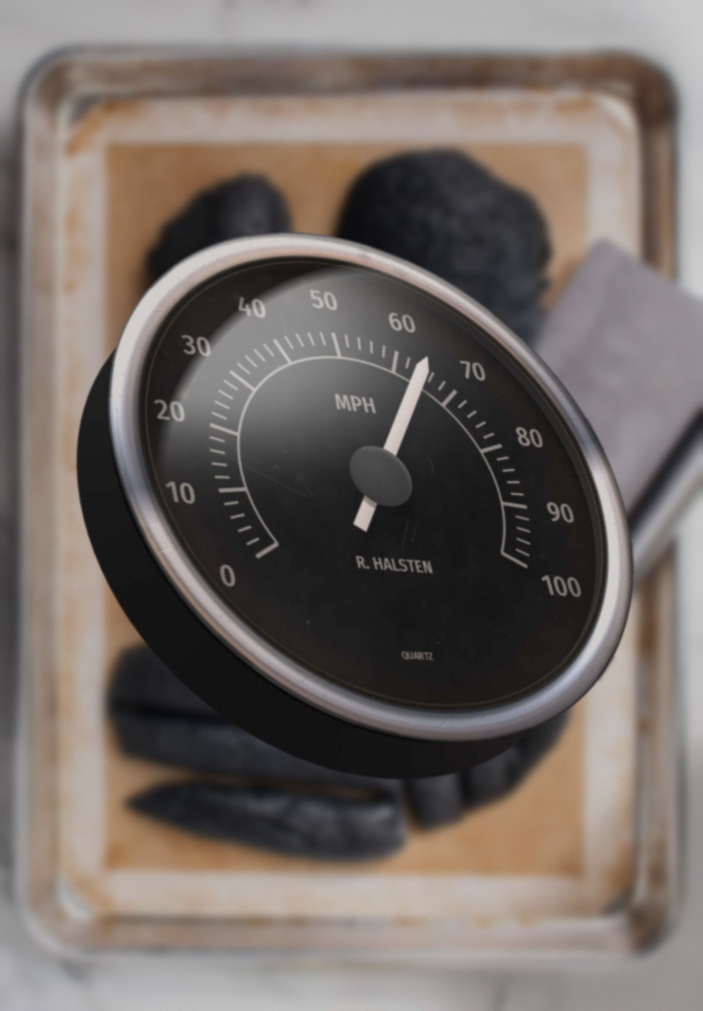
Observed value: {"value": 64, "unit": "mph"}
